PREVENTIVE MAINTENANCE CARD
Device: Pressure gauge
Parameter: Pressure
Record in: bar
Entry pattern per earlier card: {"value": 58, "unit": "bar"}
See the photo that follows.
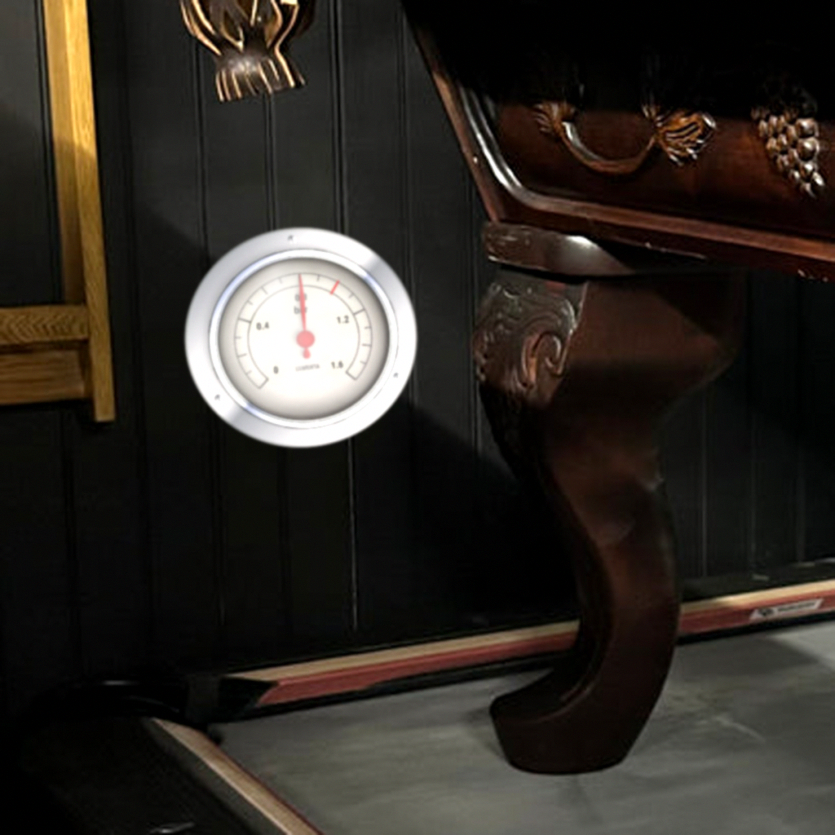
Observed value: {"value": 0.8, "unit": "bar"}
